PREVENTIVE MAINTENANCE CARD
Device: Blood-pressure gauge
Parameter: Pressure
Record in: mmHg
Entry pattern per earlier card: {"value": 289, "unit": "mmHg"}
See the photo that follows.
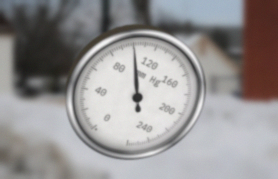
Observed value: {"value": 100, "unit": "mmHg"}
